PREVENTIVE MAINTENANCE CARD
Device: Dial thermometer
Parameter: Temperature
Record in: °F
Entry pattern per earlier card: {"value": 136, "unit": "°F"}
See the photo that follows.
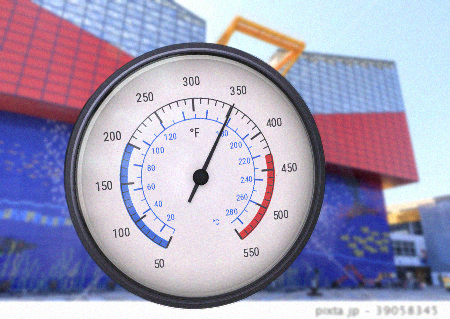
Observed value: {"value": 350, "unit": "°F"}
